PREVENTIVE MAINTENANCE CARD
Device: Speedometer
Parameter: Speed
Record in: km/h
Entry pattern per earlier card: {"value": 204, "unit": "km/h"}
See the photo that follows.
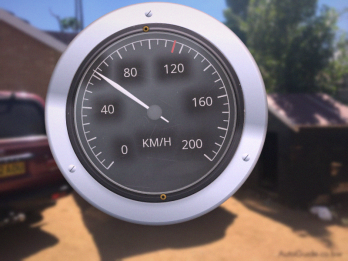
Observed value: {"value": 62.5, "unit": "km/h"}
